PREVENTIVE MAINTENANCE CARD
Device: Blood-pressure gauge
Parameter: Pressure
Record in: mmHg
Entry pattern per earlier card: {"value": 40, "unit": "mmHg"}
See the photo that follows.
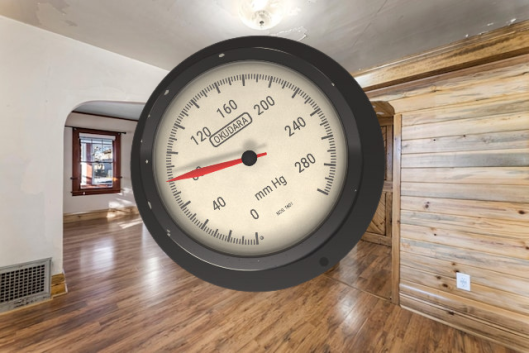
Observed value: {"value": 80, "unit": "mmHg"}
